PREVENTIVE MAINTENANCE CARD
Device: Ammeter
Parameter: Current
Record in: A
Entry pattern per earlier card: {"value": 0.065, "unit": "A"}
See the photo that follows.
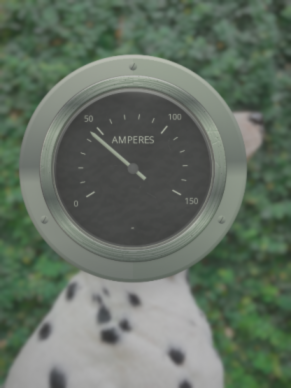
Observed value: {"value": 45, "unit": "A"}
